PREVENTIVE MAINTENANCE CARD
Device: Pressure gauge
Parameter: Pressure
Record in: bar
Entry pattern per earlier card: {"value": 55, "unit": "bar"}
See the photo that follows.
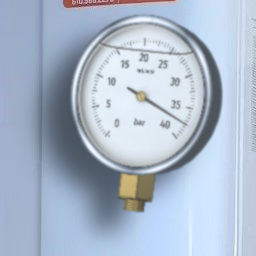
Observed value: {"value": 37.5, "unit": "bar"}
